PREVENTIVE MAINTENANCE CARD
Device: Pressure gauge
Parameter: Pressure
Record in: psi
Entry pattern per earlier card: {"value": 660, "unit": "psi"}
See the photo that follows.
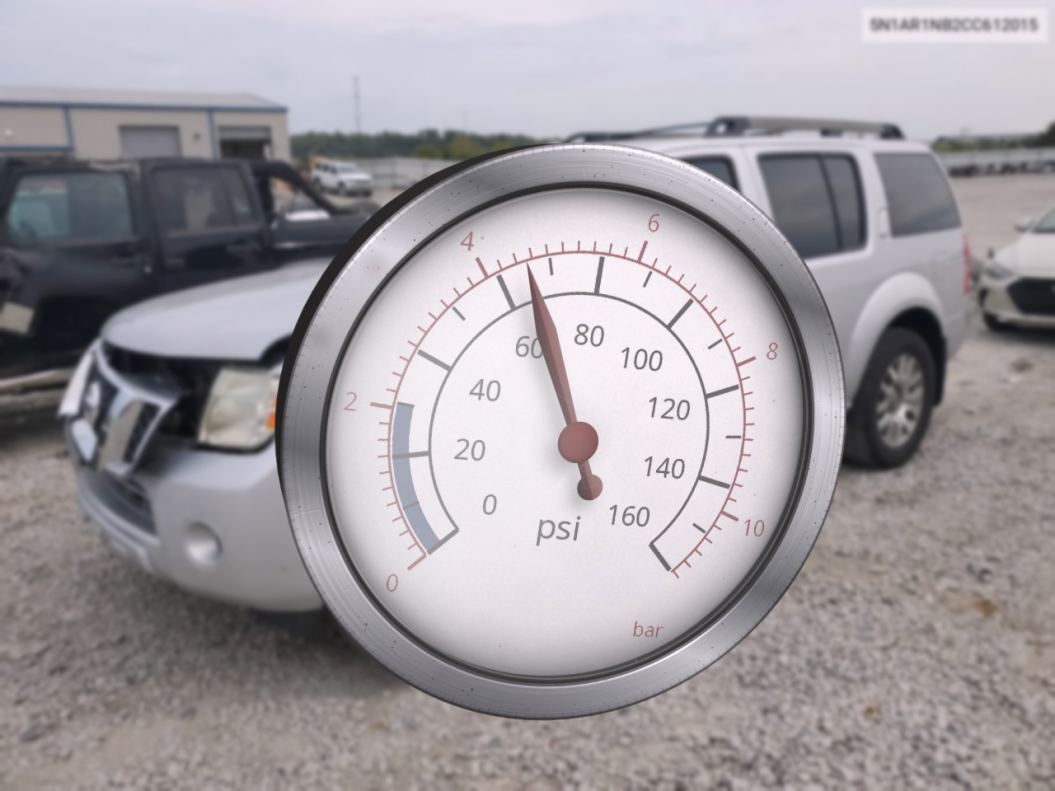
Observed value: {"value": 65, "unit": "psi"}
